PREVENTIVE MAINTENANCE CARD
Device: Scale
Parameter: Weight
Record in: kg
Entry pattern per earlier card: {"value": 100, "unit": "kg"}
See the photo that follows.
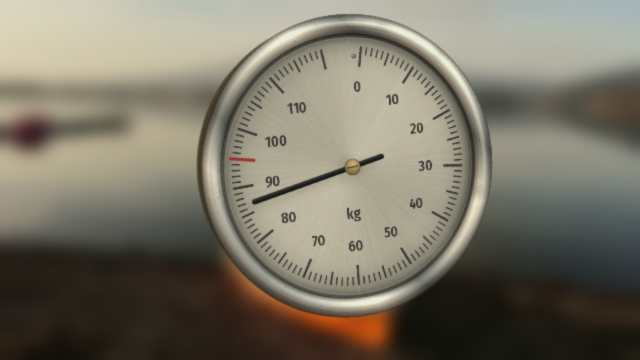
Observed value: {"value": 87, "unit": "kg"}
